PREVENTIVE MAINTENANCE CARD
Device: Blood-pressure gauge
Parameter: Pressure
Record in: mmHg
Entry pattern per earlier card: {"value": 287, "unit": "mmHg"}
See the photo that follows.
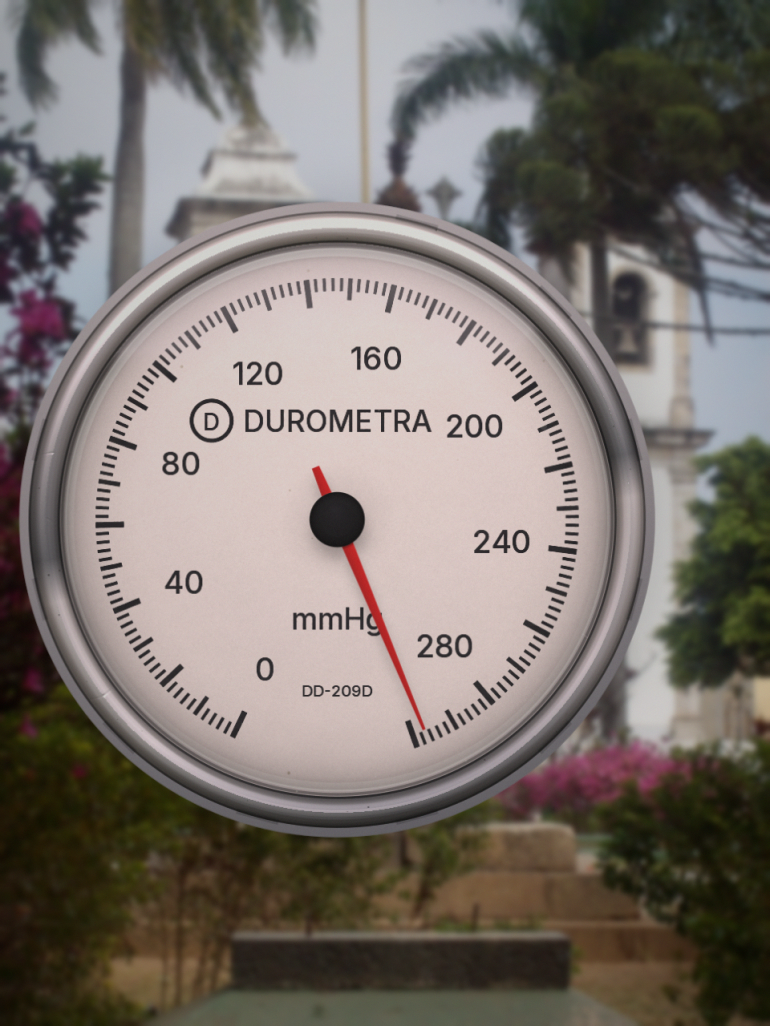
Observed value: {"value": 297, "unit": "mmHg"}
